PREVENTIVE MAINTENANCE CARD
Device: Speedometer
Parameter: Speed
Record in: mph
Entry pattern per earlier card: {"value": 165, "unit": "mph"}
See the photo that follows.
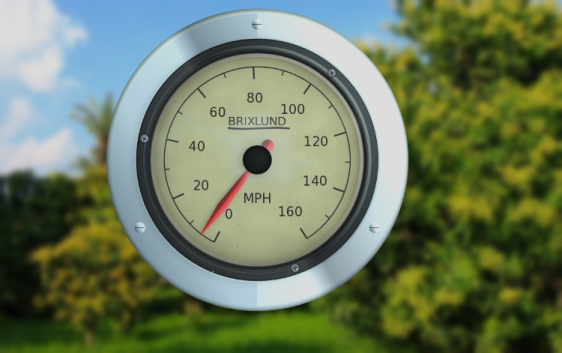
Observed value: {"value": 5, "unit": "mph"}
